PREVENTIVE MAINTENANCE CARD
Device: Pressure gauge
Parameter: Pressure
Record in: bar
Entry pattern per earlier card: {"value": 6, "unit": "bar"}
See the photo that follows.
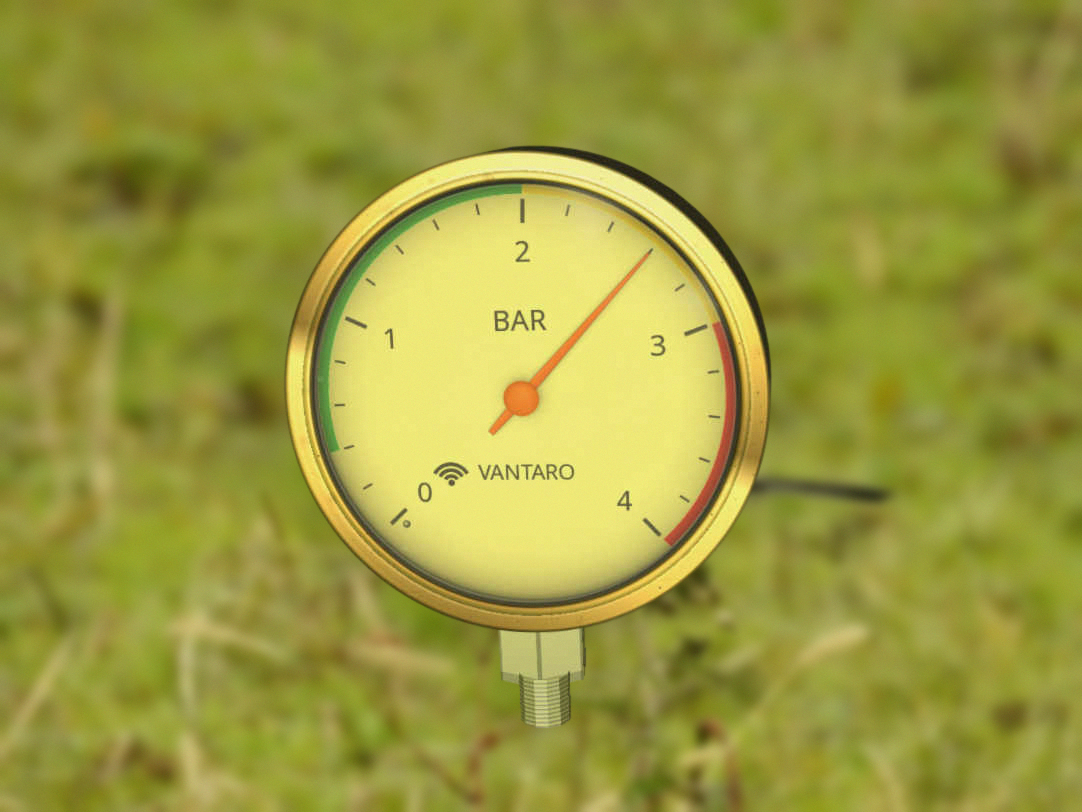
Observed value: {"value": 2.6, "unit": "bar"}
